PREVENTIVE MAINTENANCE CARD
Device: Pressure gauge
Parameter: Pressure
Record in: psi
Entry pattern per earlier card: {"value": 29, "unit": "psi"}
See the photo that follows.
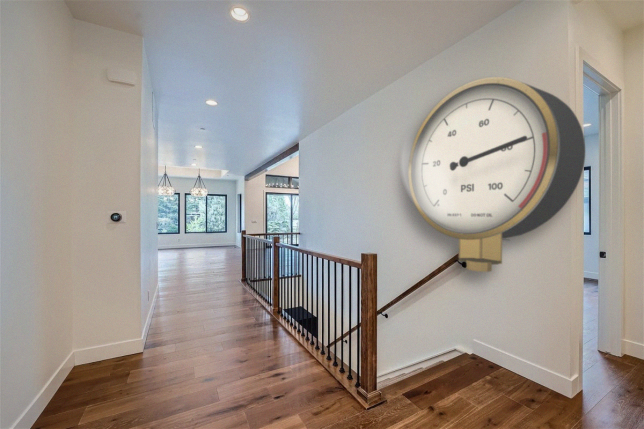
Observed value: {"value": 80, "unit": "psi"}
